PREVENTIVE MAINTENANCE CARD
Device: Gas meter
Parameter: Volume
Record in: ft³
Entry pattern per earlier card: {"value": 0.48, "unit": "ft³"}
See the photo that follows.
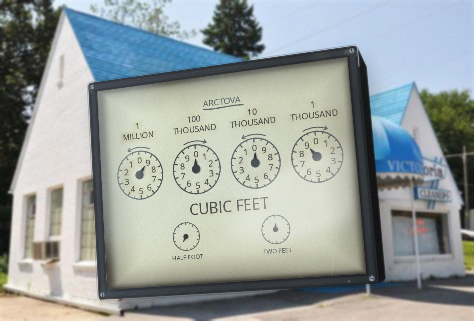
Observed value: {"value": 899900, "unit": "ft³"}
